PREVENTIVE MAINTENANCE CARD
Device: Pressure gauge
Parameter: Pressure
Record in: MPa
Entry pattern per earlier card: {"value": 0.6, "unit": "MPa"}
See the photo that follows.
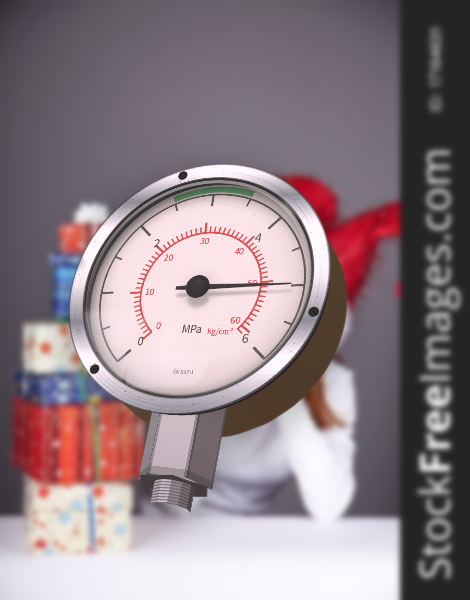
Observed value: {"value": 5, "unit": "MPa"}
